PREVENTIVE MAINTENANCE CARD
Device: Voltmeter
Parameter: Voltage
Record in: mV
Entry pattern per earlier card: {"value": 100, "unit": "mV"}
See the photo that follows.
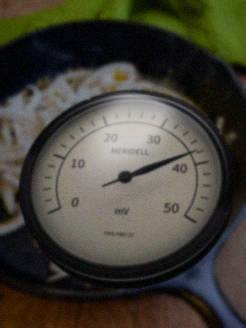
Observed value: {"value": 38, "unit": "mV"}
